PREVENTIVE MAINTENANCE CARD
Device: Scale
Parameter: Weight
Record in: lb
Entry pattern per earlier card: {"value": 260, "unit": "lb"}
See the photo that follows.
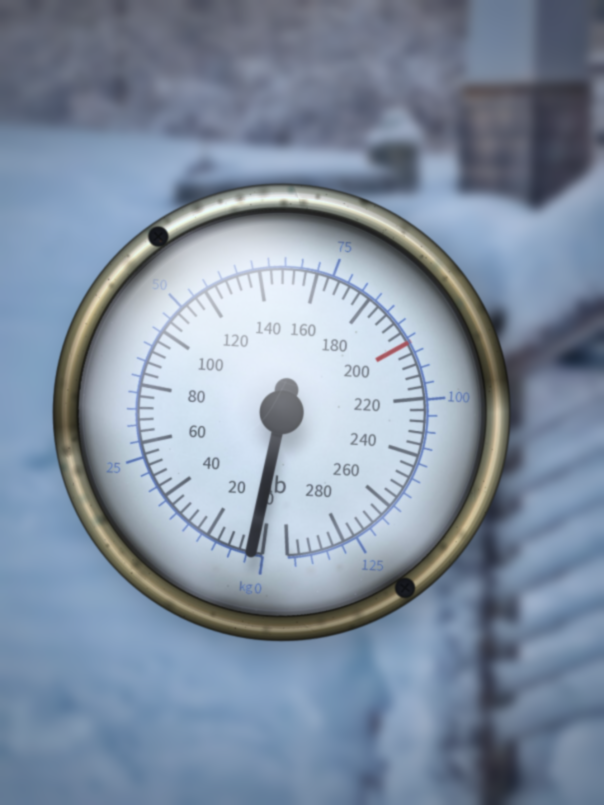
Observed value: {"value": 4, "unit": "lb"}
